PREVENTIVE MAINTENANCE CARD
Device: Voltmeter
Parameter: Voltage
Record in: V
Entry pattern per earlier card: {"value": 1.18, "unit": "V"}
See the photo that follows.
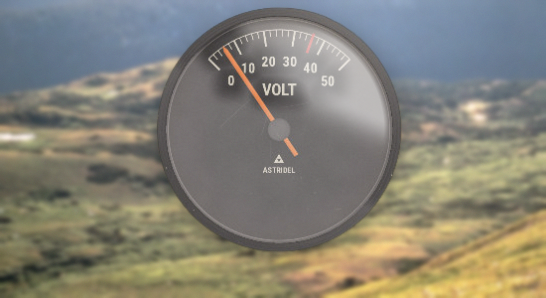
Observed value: {"value": 6, "unit": "V"}
